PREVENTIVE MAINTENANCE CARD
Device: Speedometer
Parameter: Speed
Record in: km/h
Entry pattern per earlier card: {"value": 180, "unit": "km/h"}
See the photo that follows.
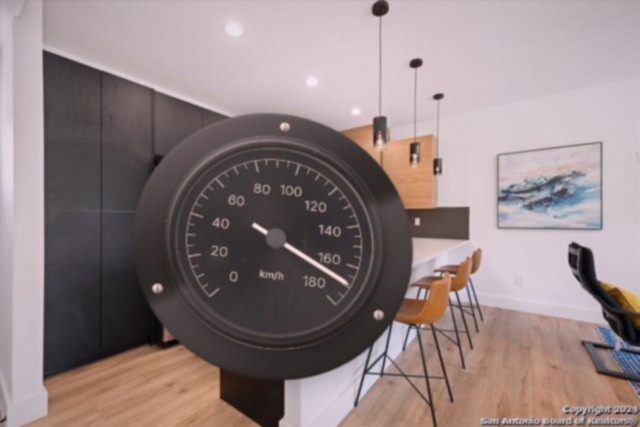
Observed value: {"value": 170, "unit": "km/h"}
